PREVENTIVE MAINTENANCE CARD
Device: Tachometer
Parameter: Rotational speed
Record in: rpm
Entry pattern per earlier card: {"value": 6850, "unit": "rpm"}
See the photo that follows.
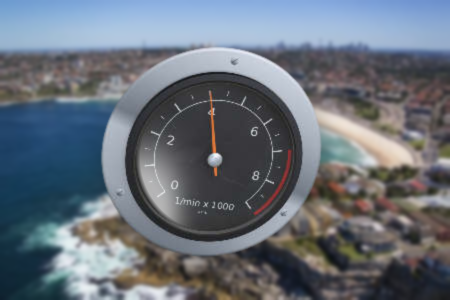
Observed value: {"value": 4000, "unit": "rpm"}
